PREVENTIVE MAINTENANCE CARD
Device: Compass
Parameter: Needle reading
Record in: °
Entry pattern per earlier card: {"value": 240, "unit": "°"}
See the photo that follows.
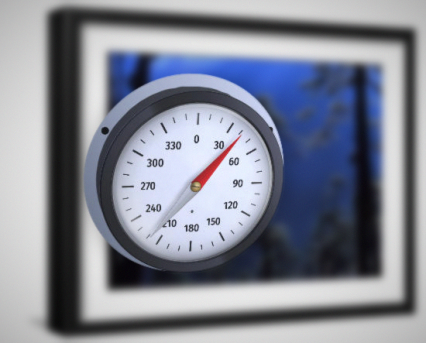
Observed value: {"value": 40, "unit": "°"}
